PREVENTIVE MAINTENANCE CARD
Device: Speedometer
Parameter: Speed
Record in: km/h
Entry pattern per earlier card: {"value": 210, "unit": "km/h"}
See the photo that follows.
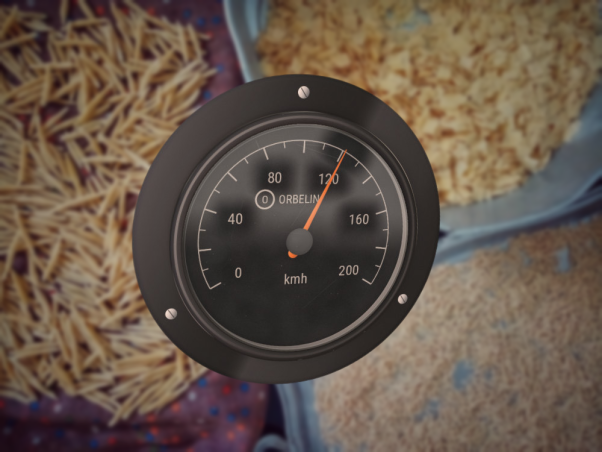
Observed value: {"value": 120, "unit": "km/h"}
